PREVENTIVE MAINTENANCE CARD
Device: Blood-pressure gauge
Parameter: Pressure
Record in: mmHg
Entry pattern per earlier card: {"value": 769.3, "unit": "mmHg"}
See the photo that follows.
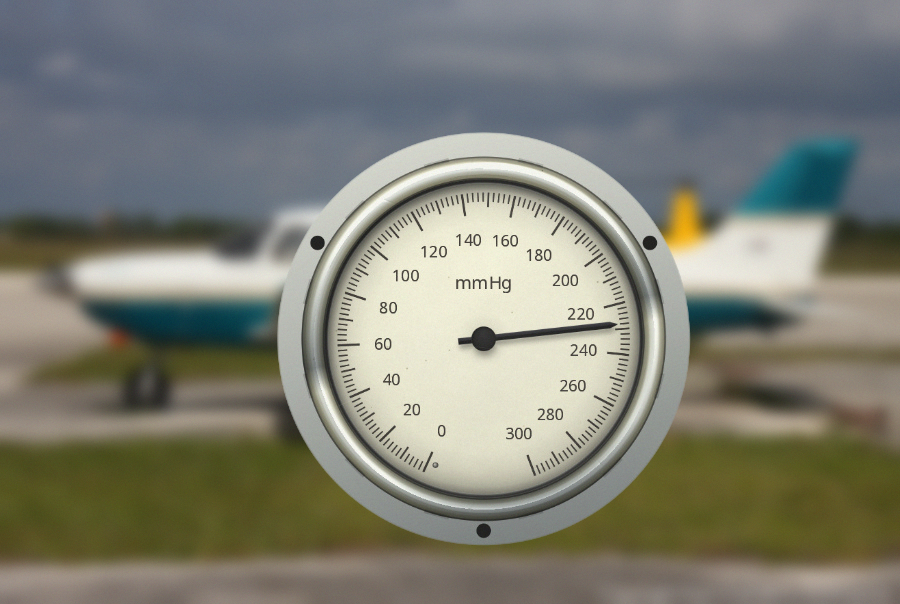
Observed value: {"value": 228, "unit": "mmHg"}
